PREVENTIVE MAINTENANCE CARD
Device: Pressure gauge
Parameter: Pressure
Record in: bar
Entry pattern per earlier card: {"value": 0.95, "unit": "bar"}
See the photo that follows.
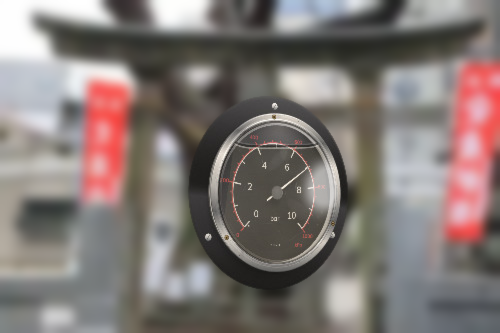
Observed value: {"value": 7, "unit": "bar"}
